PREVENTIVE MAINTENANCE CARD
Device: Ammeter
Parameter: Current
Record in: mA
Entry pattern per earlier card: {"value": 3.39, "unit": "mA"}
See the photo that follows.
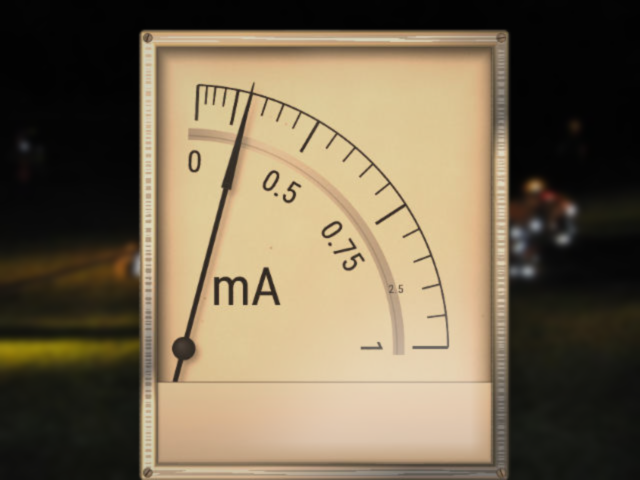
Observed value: {"value": 0.3, "unit": "mA"}
